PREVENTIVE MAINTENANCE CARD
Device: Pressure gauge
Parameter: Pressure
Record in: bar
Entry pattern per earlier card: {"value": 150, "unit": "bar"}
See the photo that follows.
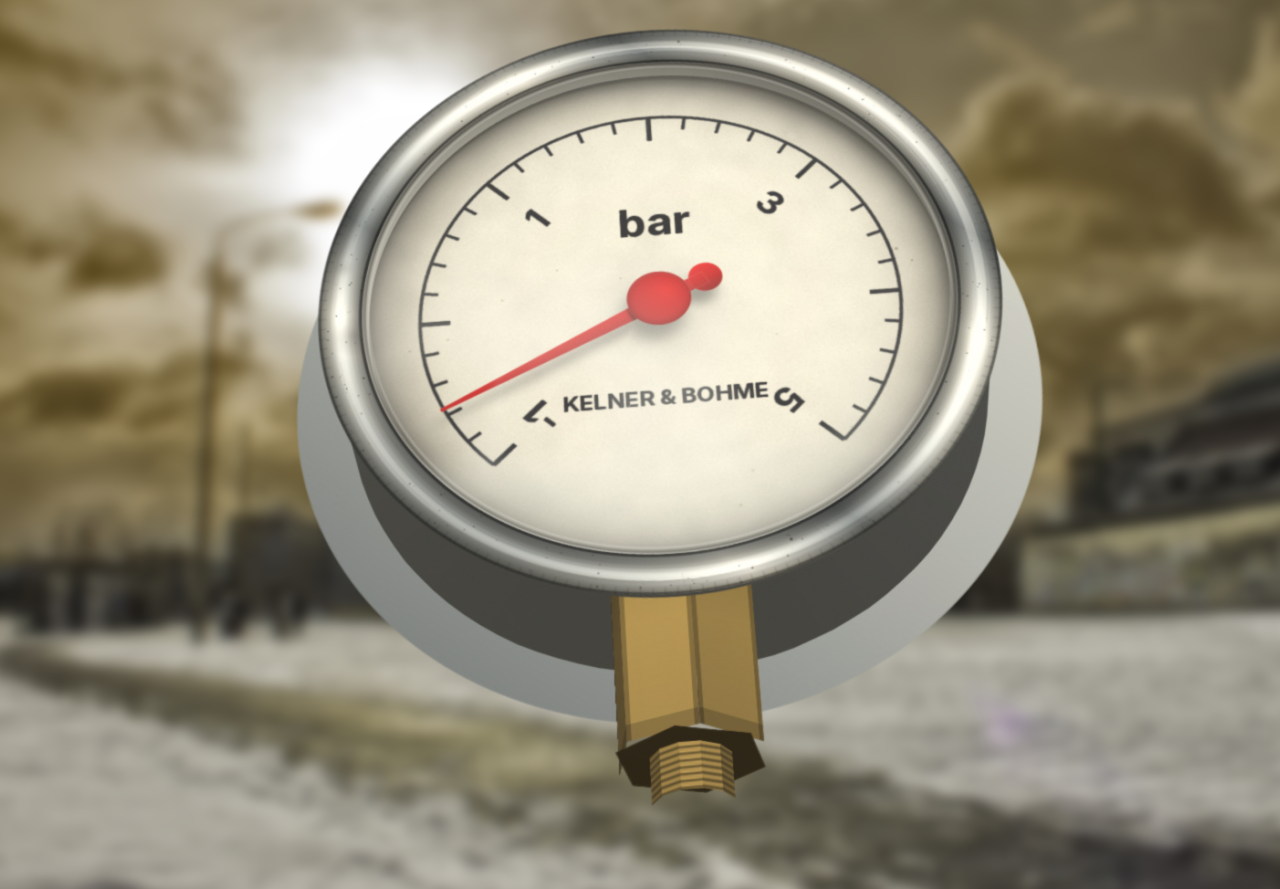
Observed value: {"value": -0.6, "unit": "bar"}
